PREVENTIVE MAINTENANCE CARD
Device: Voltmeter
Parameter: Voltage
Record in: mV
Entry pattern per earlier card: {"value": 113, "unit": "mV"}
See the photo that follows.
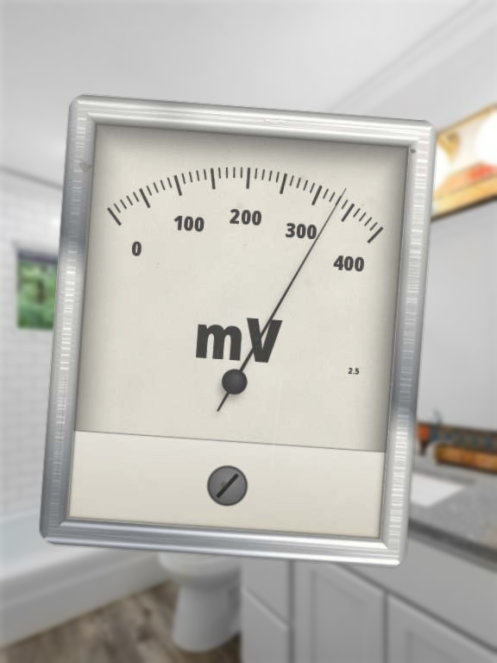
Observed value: {"value": 330, "unit": "mV"}
